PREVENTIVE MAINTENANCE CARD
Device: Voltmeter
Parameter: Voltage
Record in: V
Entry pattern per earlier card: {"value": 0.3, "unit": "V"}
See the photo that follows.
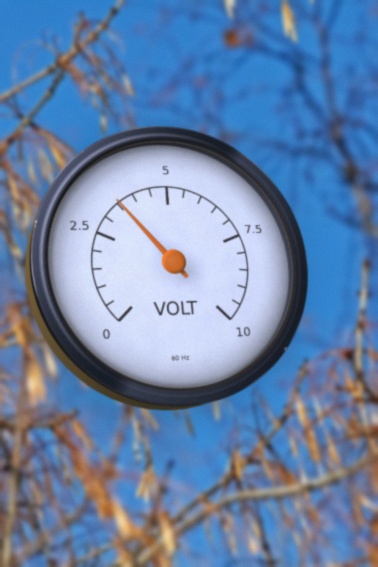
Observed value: {"value": 3.5, "unit": "V"}
